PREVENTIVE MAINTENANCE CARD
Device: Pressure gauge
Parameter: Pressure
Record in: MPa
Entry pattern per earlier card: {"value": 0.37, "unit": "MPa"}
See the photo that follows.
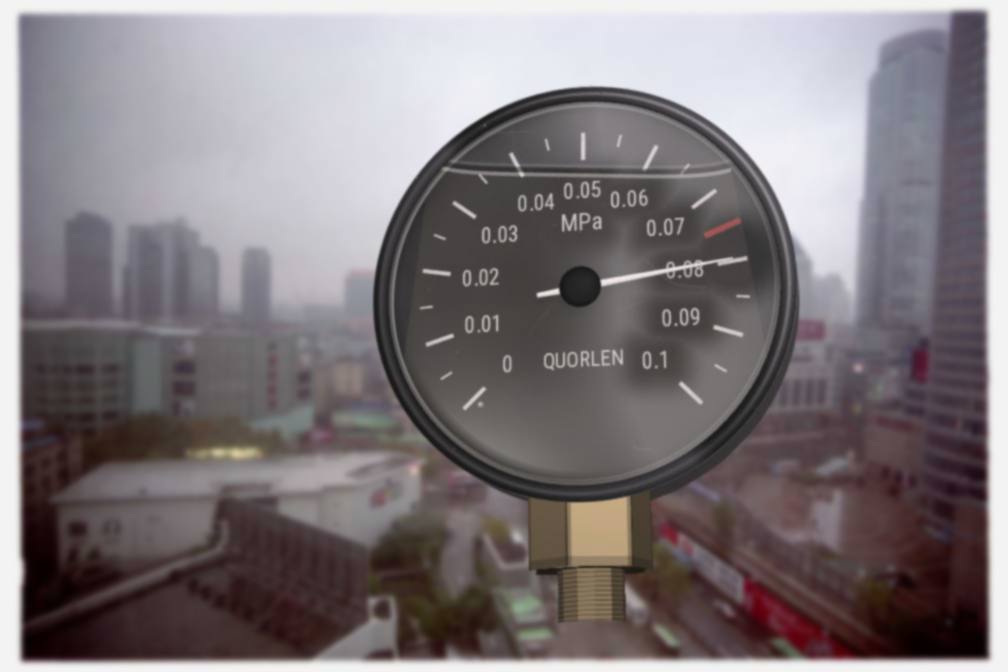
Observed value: {"value": 0.08, "unit": "MPa"}
